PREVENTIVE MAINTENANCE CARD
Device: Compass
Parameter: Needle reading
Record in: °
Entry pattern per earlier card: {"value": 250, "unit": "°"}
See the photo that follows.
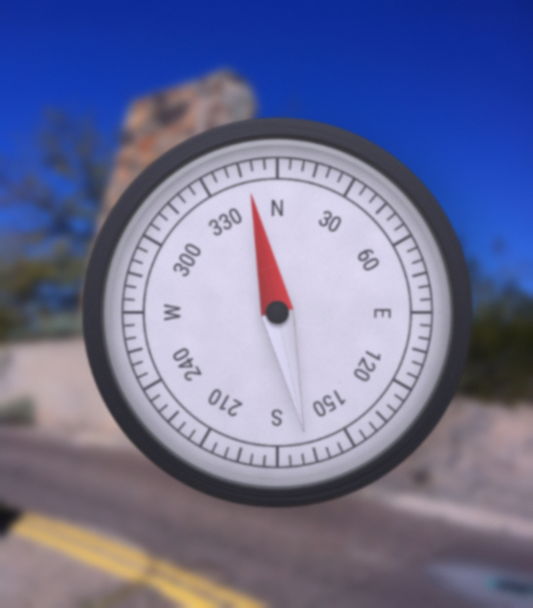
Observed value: {"value": 347.5, "unit": "°"}
